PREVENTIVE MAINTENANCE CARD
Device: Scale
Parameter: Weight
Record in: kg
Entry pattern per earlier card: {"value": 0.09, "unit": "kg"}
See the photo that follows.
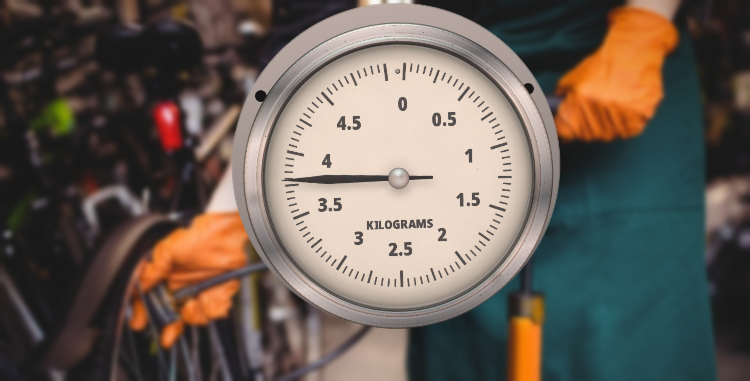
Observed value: {"value": 3.8, "unit": "kg"}
